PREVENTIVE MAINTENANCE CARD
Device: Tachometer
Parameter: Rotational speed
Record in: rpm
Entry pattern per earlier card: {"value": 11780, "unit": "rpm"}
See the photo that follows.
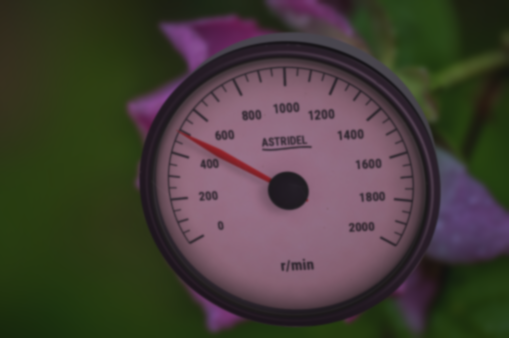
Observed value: {"value": 500, "unit": "rpm"}
